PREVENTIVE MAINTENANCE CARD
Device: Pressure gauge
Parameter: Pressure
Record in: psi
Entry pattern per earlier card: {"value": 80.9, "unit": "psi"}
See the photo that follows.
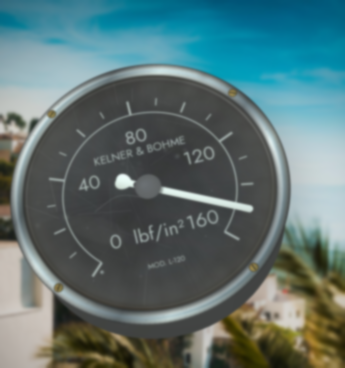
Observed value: {"value": 150, "unit": "psi"}
